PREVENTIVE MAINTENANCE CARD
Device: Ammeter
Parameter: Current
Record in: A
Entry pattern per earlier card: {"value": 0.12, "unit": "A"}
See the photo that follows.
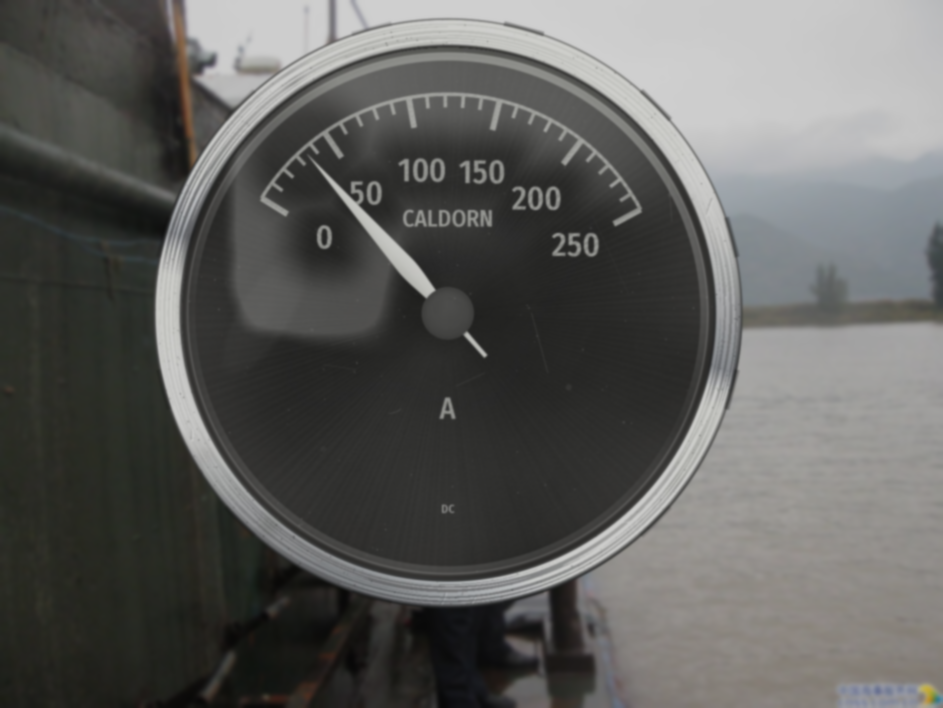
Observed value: {"value": 35, "unit": "A"}
